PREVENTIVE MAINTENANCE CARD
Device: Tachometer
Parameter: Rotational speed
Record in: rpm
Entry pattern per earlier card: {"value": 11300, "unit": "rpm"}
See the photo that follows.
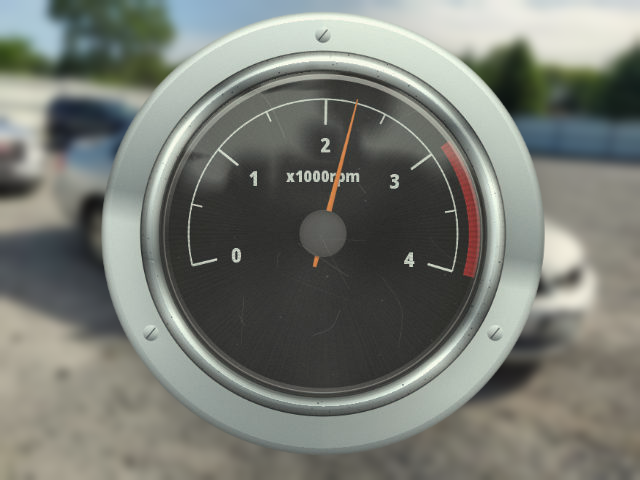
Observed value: {"value": 2250, "unit": "rpm"}
